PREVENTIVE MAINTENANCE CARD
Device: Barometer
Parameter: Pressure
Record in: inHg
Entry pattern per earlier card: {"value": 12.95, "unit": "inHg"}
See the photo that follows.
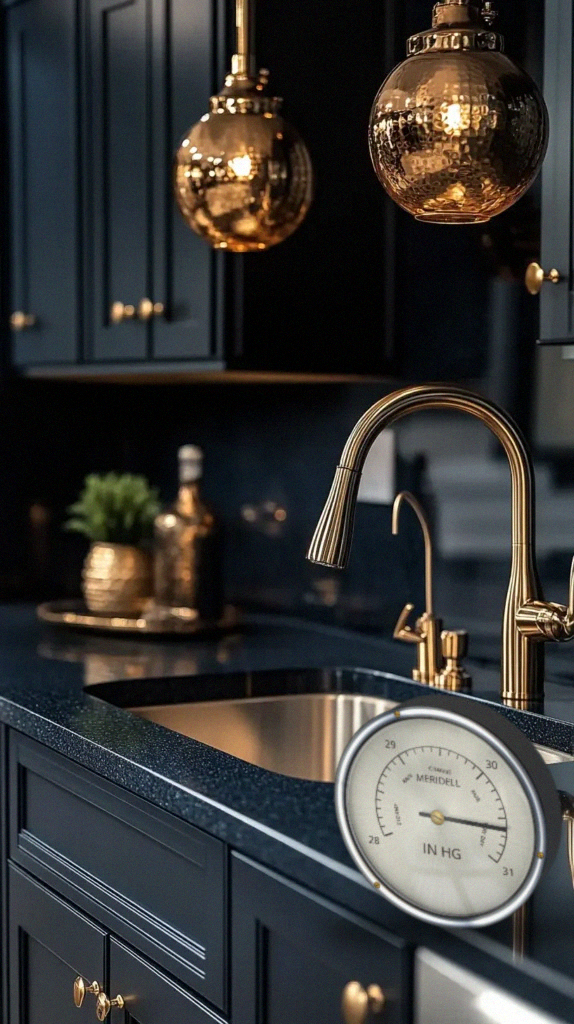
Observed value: {"value": 30.6, "unit": "inHg"}
